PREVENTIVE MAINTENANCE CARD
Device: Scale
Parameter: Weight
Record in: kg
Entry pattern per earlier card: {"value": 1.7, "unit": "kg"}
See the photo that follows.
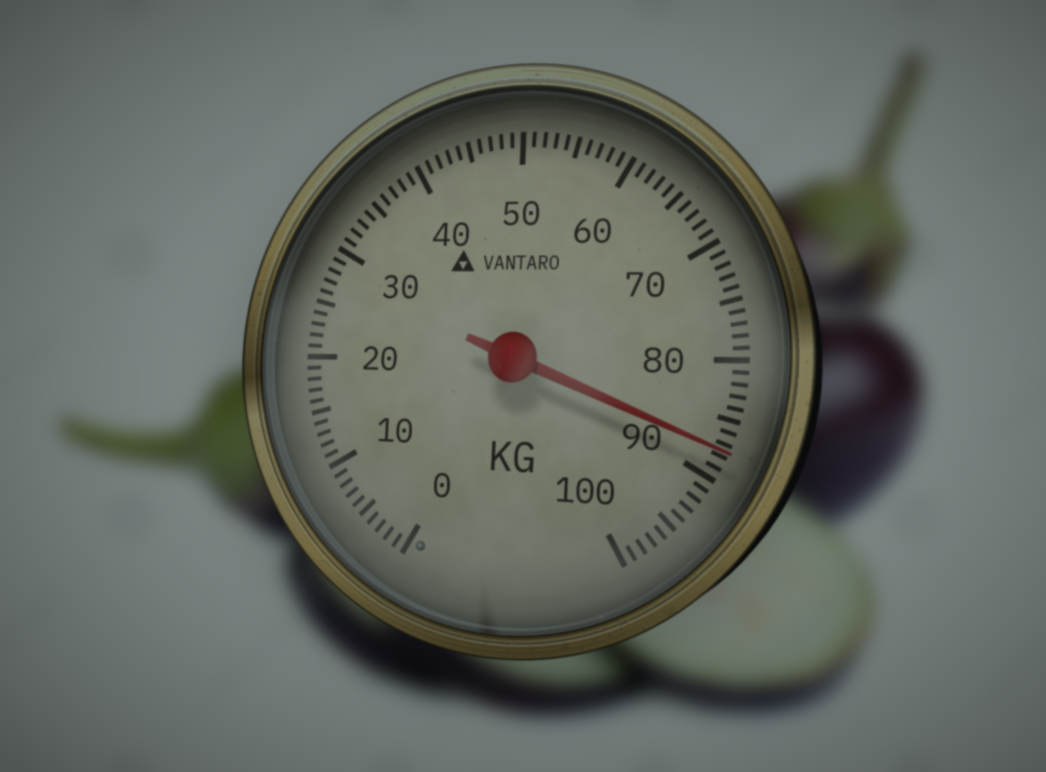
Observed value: {"value": 87.5, "unit": "kg"}
